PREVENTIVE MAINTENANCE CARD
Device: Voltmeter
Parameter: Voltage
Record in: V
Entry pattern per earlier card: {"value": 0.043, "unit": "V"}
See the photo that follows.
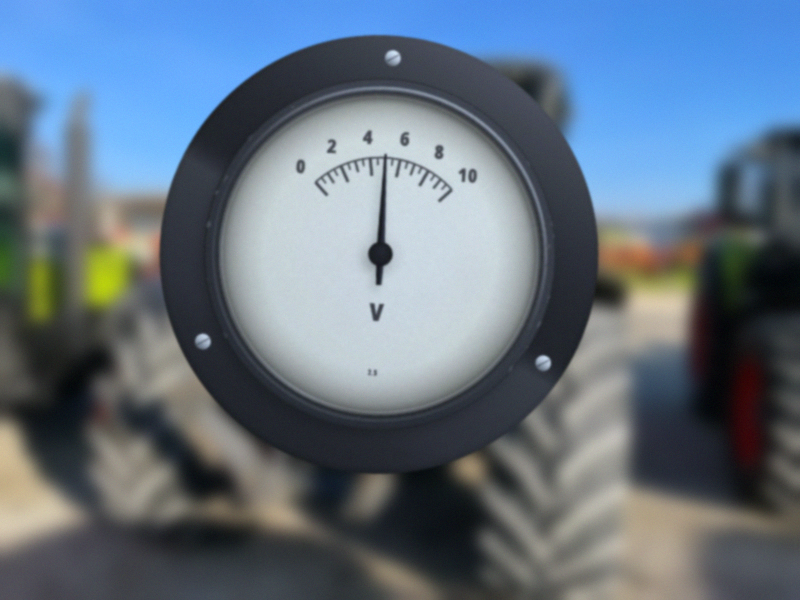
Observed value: {"value": 5, "unit": "V"}
